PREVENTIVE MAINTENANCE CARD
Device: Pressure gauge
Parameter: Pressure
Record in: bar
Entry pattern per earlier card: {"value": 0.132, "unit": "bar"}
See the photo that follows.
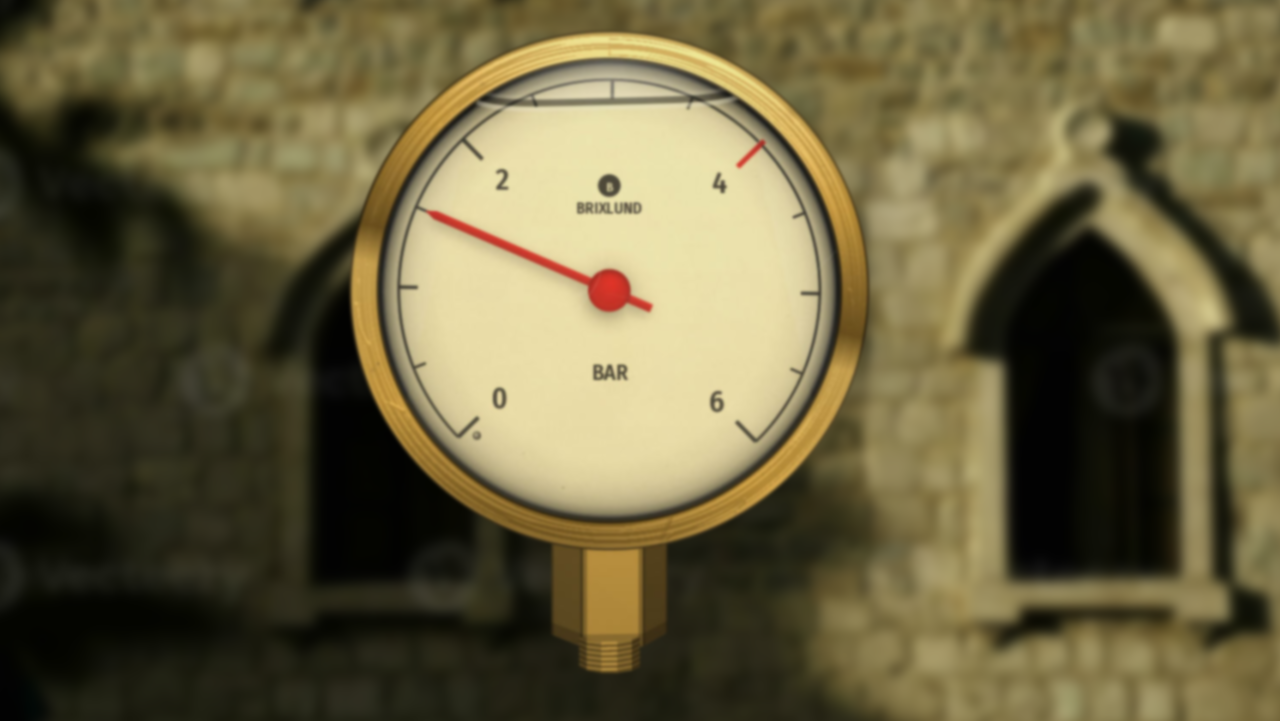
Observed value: {"value": 1.5, "unit": "bar"}
